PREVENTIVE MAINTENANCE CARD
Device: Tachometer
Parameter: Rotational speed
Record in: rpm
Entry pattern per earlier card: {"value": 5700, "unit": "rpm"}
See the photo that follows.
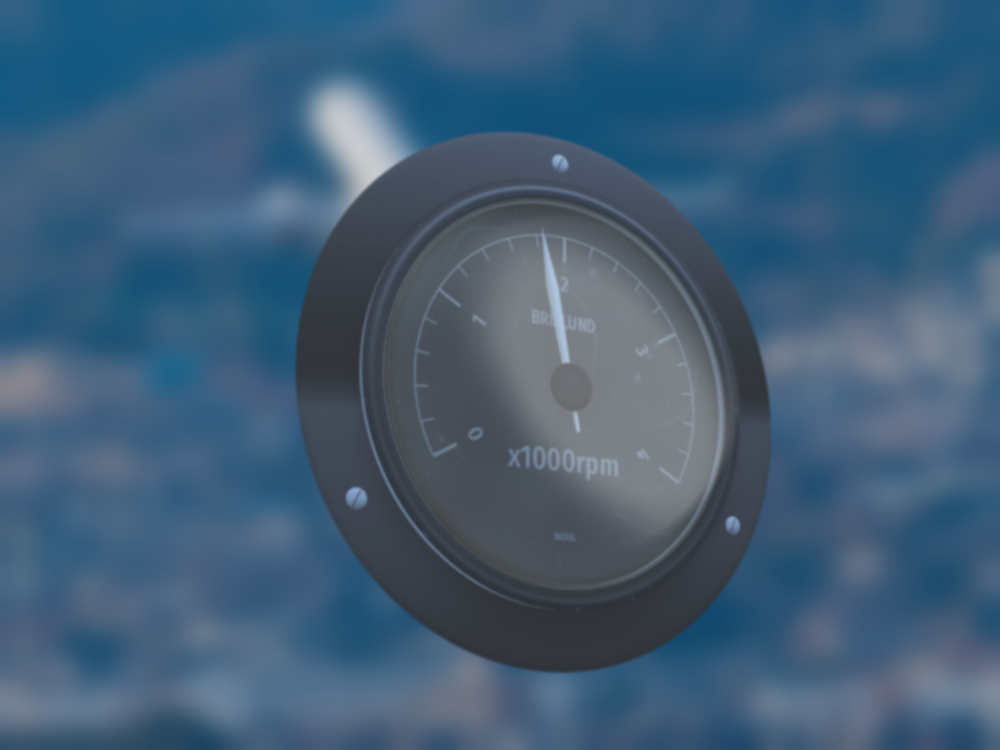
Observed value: {"value": 1800, "unit": "rpm"}
